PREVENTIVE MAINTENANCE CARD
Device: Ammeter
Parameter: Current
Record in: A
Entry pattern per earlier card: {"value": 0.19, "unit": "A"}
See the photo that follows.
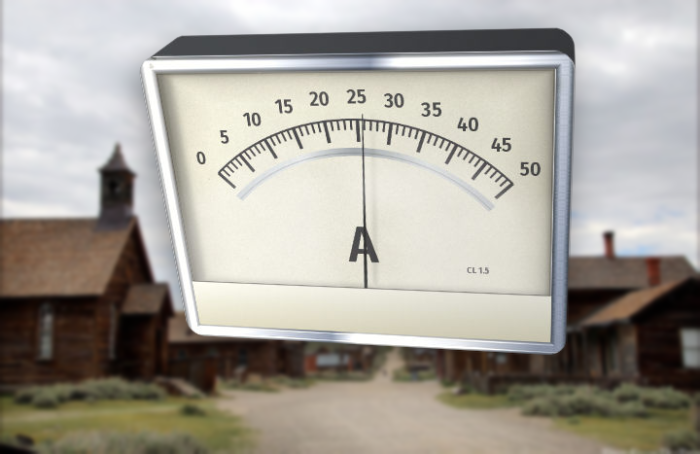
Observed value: {"value": 26, "unit": "A"}
